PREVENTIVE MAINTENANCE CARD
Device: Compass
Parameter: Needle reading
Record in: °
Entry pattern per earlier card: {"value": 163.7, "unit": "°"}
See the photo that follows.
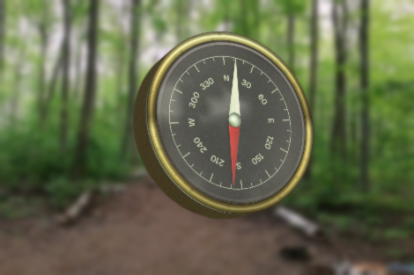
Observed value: {"value": 190, "unit": "°"}
